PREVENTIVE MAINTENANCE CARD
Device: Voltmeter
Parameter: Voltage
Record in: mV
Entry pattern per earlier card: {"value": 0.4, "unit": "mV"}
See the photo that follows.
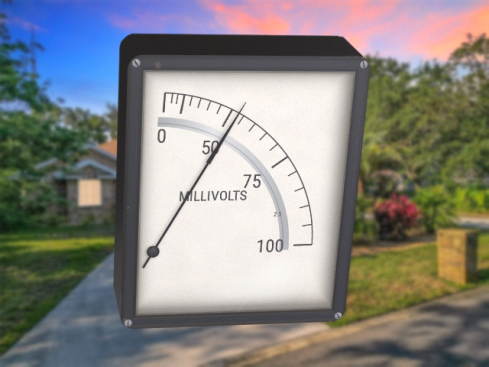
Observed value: {"value": 52.5, "unit": "mV"}
